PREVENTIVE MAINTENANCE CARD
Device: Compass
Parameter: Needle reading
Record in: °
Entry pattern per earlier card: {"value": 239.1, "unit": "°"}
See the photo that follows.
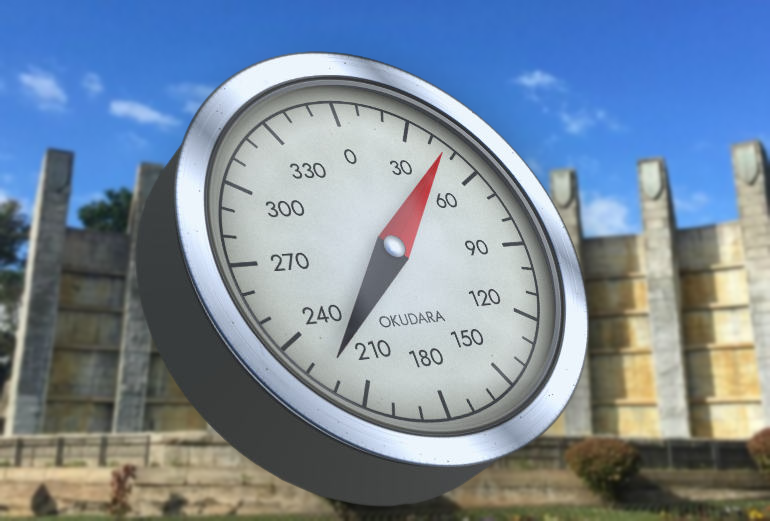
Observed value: {"value": 45, "unit": "°"}
